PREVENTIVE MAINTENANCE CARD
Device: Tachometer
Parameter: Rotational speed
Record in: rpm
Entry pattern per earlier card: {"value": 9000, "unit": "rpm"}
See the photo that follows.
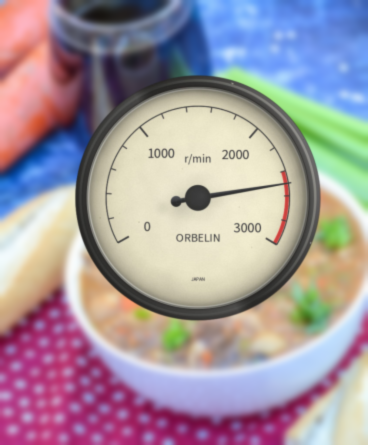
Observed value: {"value": 2500, "unit": "rpm"}
